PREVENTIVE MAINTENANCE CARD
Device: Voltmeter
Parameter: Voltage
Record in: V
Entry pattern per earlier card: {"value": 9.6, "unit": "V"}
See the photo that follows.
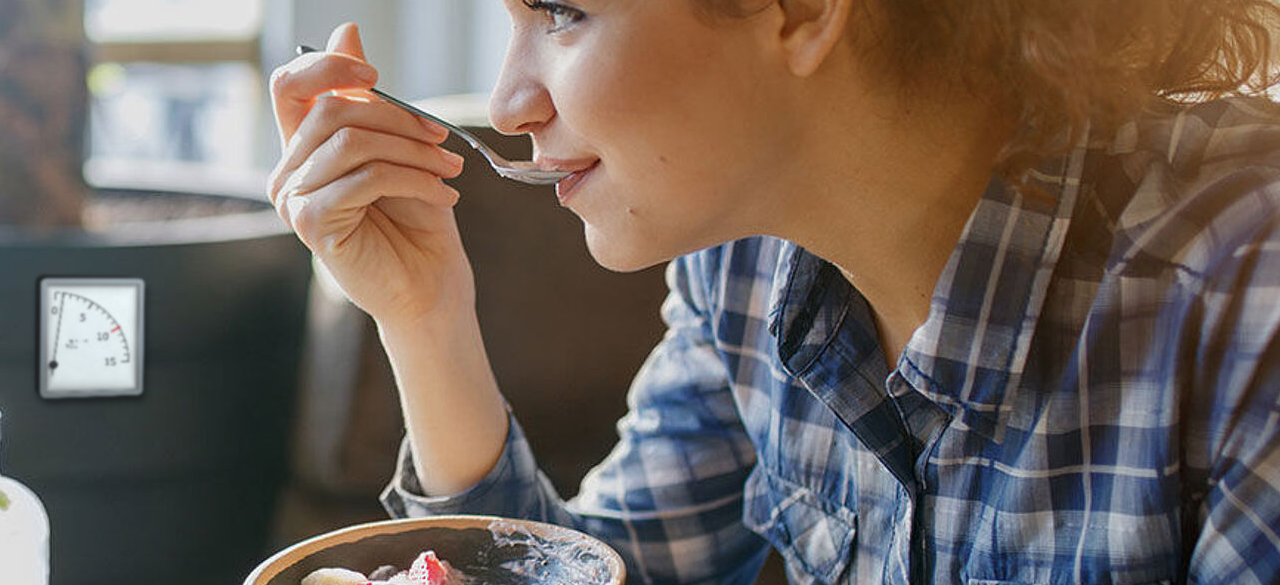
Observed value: {"value": 1, "unit": "V"}
